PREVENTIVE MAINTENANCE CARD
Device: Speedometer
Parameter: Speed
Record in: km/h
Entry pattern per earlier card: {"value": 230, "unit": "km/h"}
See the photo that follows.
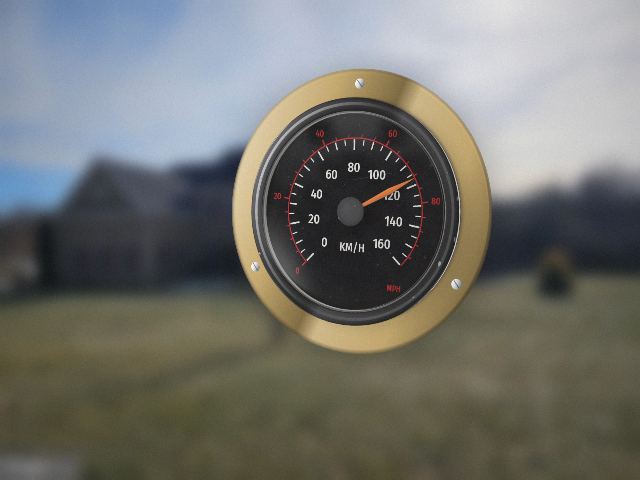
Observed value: {"value": 117.5, "unit": "km/h"}
